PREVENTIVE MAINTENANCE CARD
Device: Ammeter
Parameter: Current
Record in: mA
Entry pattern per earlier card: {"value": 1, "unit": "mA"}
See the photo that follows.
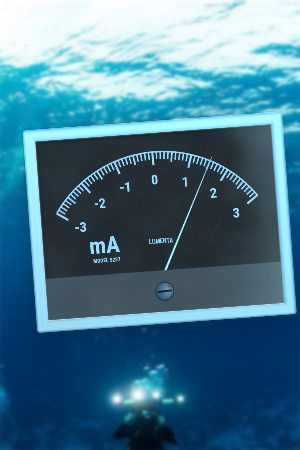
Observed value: {"value": 1.5, "unit": "mA"}
